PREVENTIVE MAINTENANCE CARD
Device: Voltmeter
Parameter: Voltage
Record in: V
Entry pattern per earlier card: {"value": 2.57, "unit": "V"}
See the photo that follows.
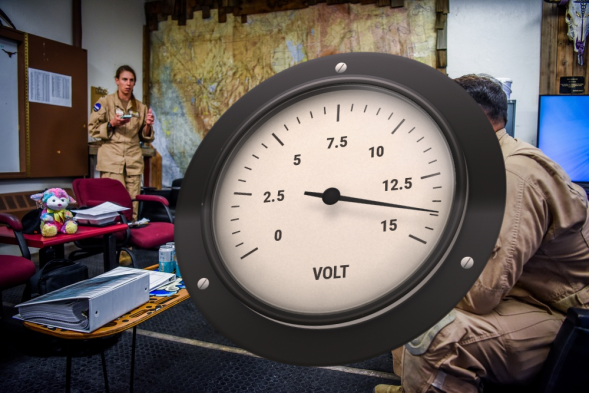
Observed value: {"value": 14, "unit": "V"}
